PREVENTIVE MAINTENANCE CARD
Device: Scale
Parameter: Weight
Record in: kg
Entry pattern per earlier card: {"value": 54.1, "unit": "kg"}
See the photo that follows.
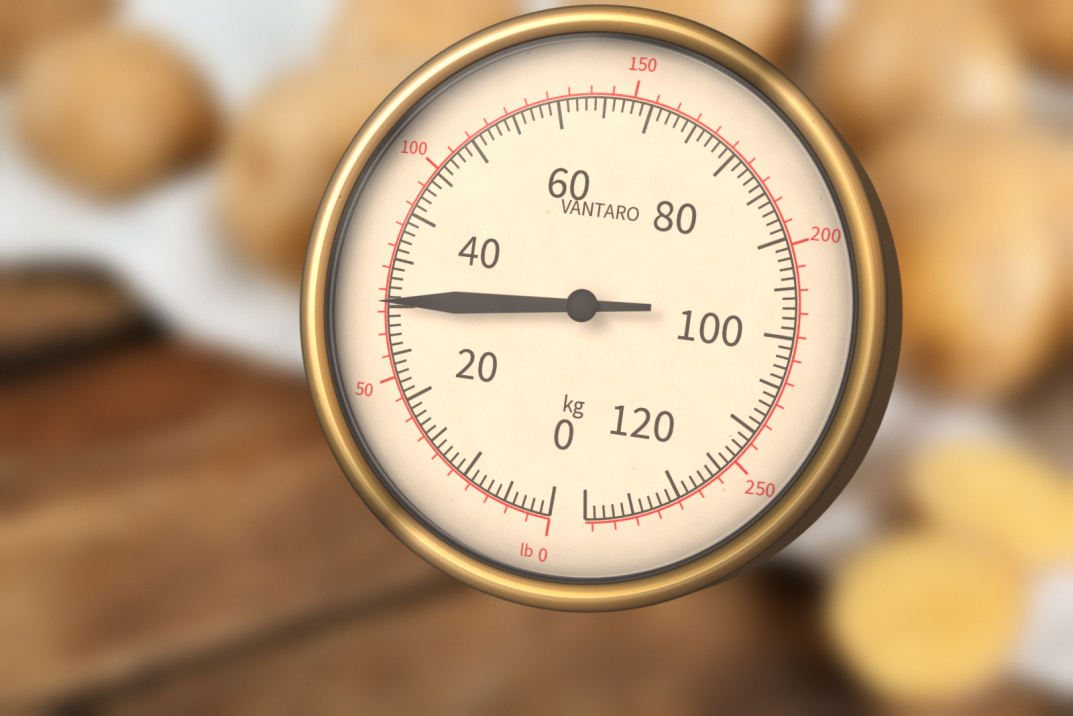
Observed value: {"value": 30.5, "unit": "kg"}
